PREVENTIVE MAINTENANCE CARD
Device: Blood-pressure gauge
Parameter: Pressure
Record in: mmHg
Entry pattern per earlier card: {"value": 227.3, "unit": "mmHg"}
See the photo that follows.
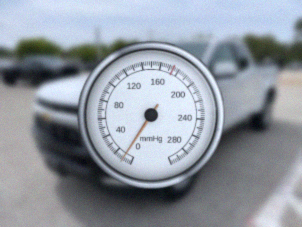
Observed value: {"value": 10, "unit": "mmHg"}
